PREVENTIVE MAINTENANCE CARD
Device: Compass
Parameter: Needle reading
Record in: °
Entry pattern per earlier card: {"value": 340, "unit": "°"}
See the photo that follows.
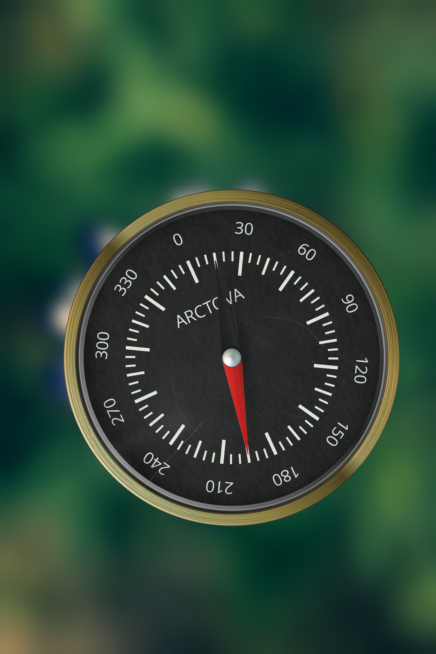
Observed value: {"value": 195, "unit": "°"}
